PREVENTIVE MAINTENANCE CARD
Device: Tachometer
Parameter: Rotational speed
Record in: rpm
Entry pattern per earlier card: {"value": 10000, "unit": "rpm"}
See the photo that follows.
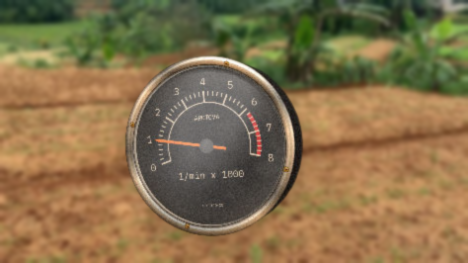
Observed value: {"value": 1000, "unit": "rpm"}
